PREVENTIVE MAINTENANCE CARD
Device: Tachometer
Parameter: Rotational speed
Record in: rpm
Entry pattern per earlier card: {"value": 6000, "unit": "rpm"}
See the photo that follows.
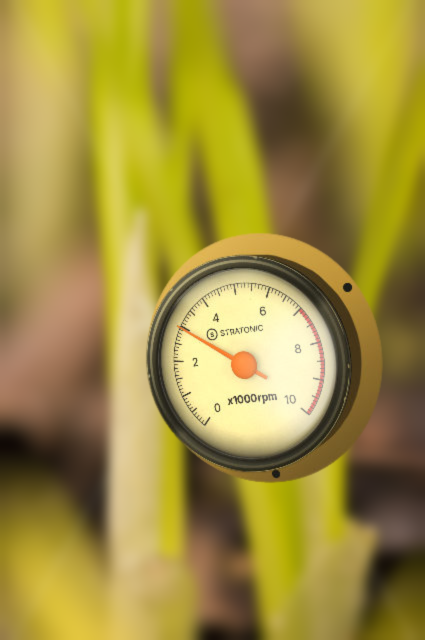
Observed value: {"value": 3000, "unit": "rpm"}
